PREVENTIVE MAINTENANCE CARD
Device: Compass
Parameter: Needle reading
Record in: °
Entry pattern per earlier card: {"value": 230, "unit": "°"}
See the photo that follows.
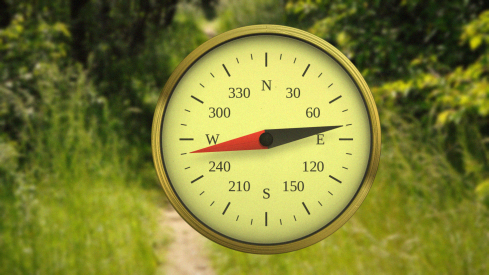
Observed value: {"value": 260, "unit": "°"}
